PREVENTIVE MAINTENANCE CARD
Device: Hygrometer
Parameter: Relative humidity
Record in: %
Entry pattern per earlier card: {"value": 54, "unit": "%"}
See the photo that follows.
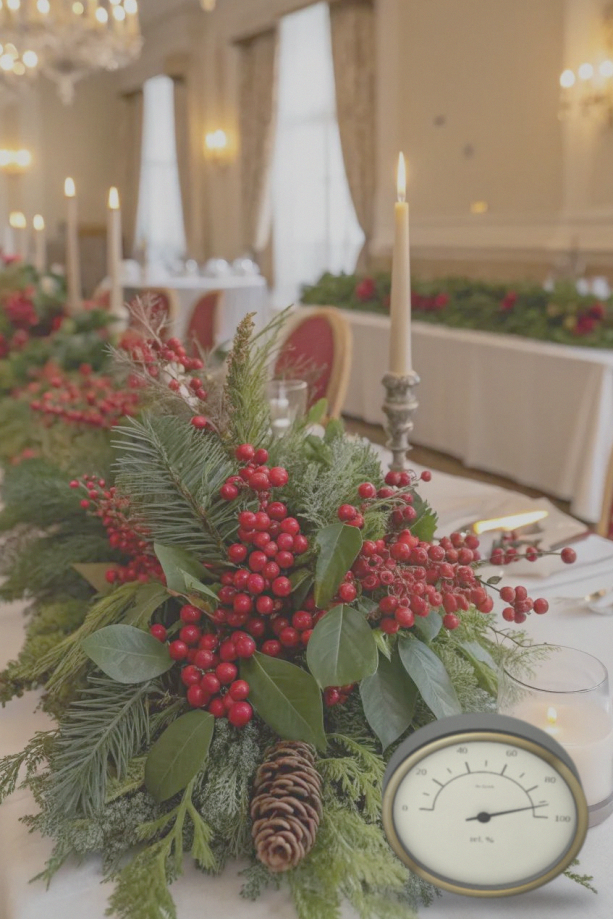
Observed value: {"value": 90, "unit": "%"}
